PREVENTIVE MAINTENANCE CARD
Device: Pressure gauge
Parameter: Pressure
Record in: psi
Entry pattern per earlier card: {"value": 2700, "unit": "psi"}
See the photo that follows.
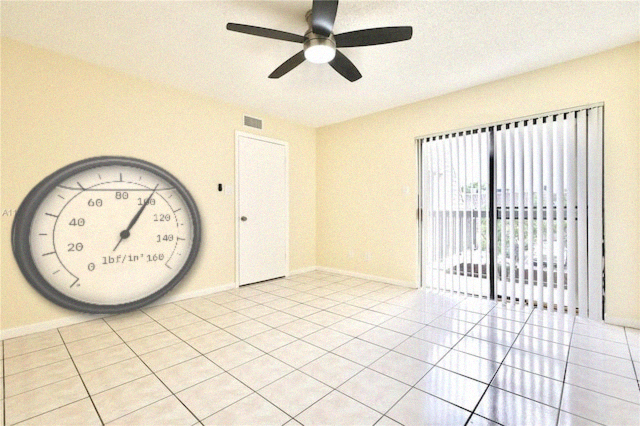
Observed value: {"value": 100, "unit": "psi"}
